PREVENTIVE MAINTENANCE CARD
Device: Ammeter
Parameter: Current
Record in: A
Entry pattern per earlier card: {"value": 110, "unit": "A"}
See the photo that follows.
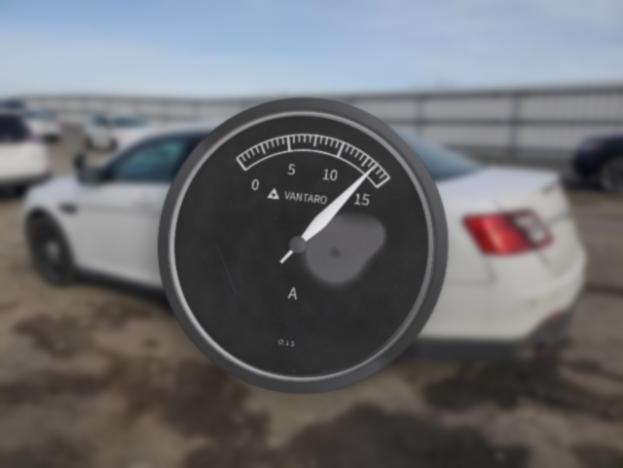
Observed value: {"value": 13.5, "unit": "A"}
